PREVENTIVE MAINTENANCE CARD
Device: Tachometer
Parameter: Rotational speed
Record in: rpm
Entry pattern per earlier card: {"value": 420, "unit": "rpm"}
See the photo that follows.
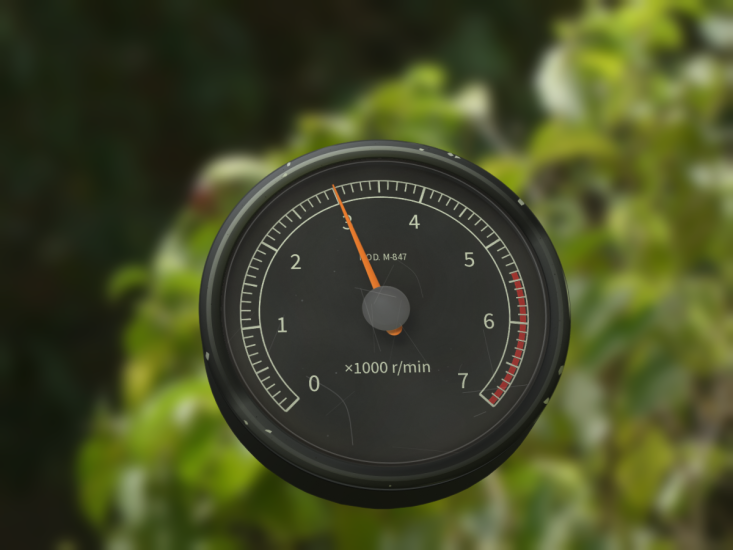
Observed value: {"value": 3000, "unit": "rpm"}
